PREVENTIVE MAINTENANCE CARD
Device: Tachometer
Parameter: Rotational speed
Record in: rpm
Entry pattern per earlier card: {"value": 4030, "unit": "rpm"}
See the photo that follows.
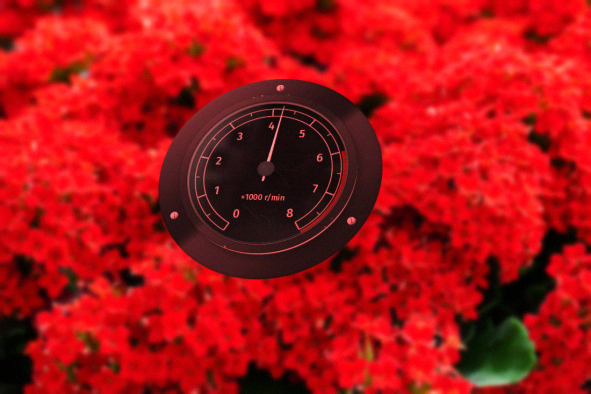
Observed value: {"value": 4250, "unit": "rpm"}
